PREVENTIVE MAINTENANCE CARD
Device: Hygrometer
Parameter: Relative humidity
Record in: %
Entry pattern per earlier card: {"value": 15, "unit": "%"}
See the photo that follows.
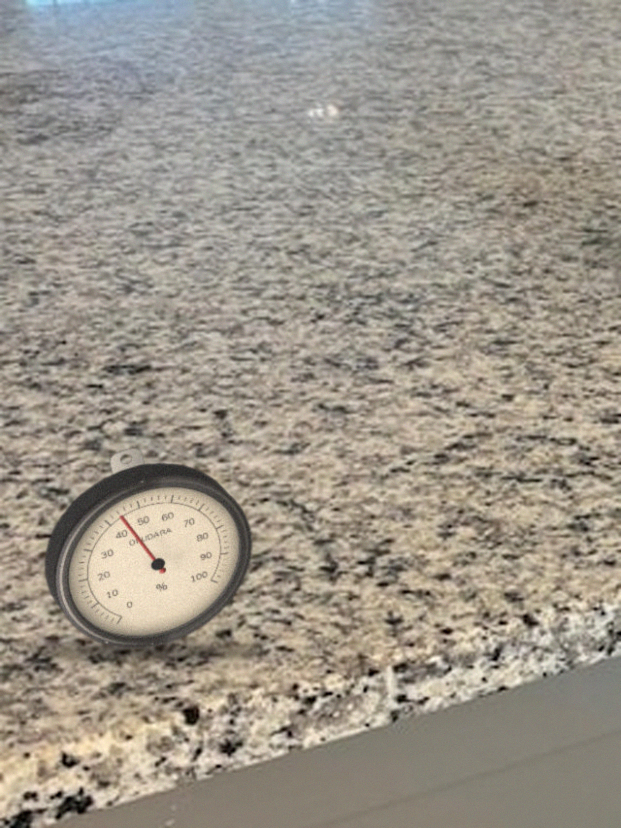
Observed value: {"value": 44, "unit": "%"}
